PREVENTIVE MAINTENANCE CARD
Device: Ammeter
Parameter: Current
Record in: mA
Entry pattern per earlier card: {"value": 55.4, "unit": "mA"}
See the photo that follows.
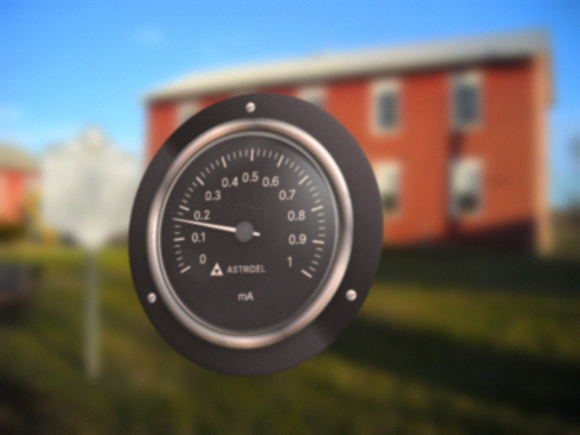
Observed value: {"value": 0.16, "unit": "mA"}
